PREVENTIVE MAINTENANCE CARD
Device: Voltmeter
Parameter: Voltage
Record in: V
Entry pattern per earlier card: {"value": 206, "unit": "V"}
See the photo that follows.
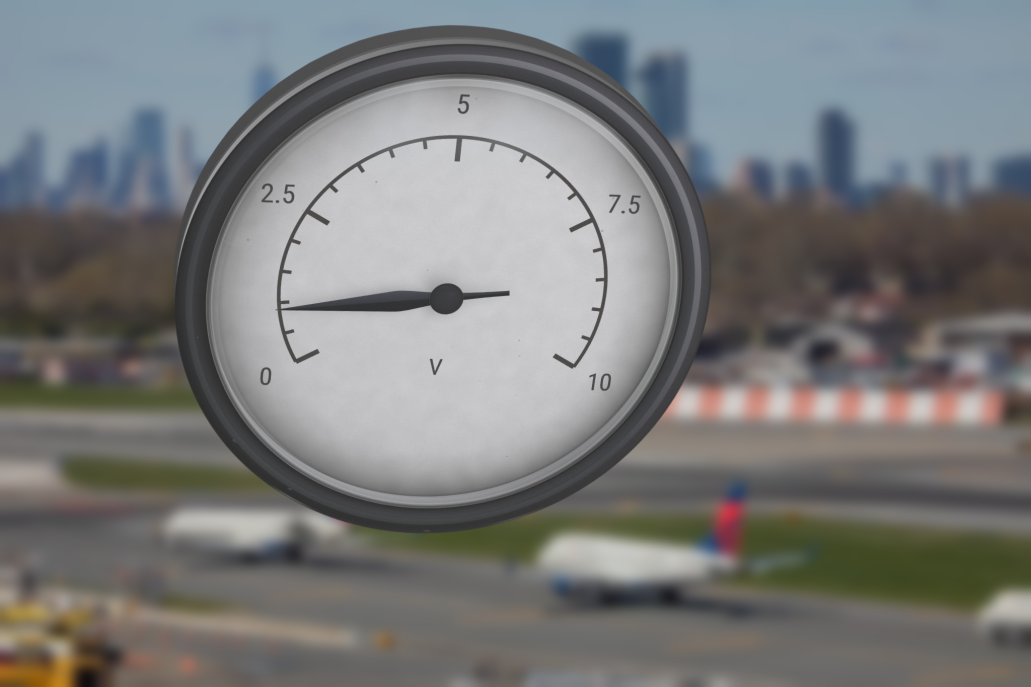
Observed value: {"value": 1, "unit": "V"}
